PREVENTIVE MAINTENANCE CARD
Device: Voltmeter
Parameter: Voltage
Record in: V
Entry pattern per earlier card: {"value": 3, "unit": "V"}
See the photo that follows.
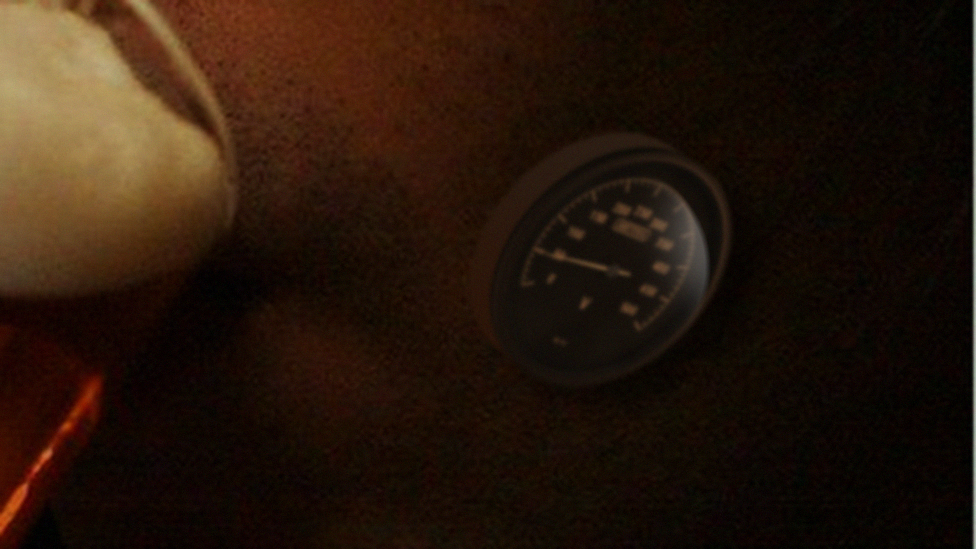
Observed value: {"value": 50, "unit": "V"}
